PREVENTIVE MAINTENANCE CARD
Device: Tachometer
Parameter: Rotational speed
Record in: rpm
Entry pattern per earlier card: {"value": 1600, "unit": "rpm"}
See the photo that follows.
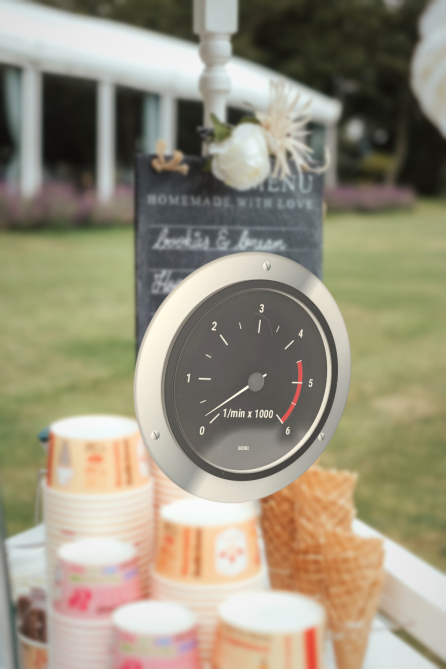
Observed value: {"value": 250, "unit": "rpm"}
